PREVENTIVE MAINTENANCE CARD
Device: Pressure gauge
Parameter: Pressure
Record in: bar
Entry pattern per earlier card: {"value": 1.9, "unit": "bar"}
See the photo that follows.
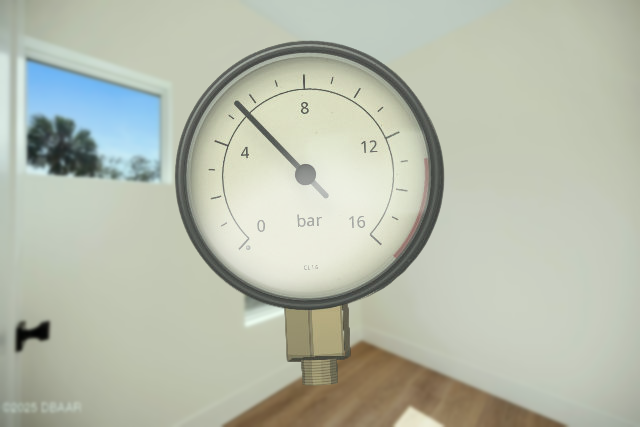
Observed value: {"value": 5.5, "unit": "bar"}
